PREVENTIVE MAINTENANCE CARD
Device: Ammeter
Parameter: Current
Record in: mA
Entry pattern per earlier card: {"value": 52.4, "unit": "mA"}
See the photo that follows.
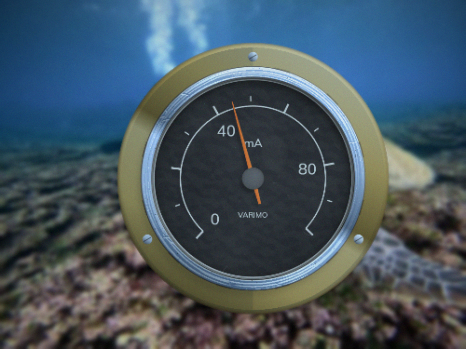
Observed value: {"value": 45, "unit": "mA"}
